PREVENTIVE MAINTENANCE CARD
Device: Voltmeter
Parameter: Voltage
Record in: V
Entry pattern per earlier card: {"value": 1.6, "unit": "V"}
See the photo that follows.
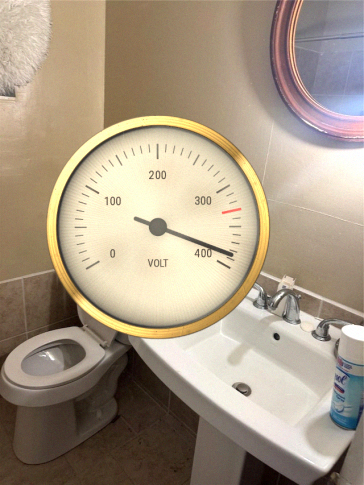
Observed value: {"value": 385, "unit": "V"}
